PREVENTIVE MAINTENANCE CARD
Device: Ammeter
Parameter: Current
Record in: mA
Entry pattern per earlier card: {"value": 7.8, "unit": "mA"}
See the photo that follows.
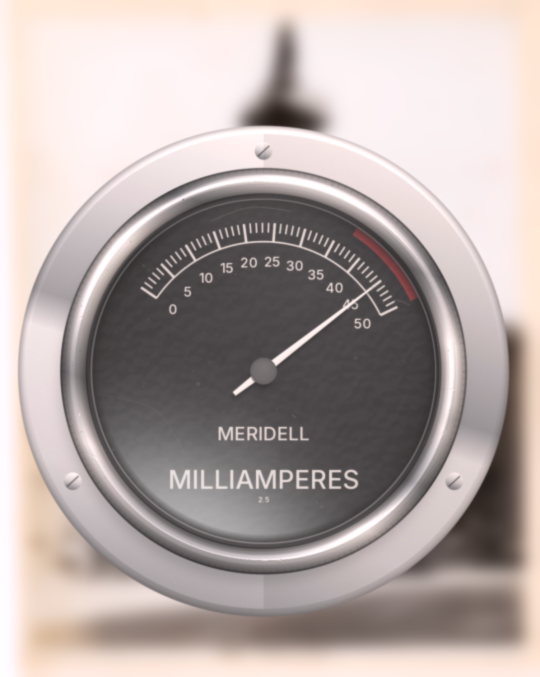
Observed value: {"value": 45, "unit": "mA"}
